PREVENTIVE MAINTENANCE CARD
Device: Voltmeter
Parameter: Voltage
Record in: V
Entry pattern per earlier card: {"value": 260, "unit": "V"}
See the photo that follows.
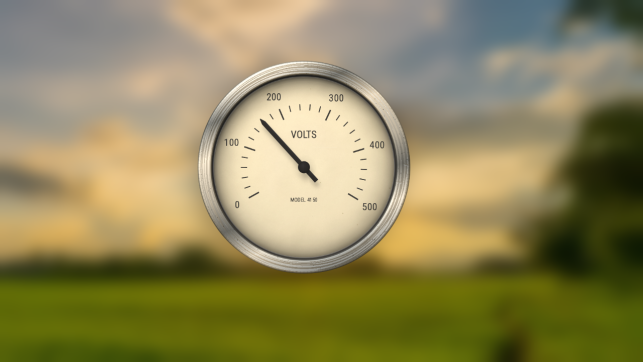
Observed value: {"value": 160, "unit": "V"}
